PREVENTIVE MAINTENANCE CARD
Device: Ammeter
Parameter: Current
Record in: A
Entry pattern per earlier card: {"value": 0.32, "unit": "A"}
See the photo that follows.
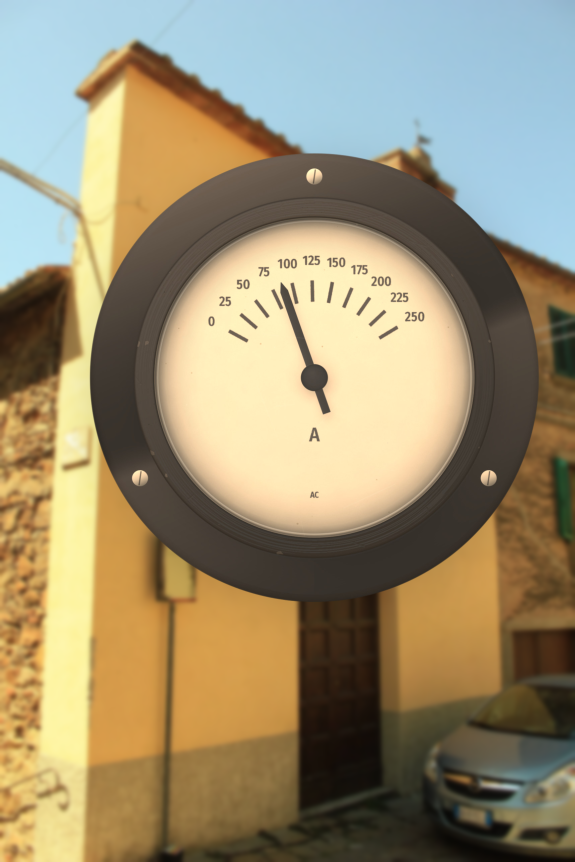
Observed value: {"value": 87.5, "unit": "A"}
